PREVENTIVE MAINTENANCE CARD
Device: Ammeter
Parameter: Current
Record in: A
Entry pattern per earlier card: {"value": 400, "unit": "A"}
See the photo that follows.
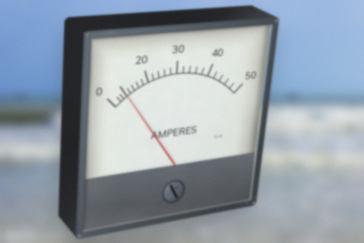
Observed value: {"value": 10, "unit": "A"}
